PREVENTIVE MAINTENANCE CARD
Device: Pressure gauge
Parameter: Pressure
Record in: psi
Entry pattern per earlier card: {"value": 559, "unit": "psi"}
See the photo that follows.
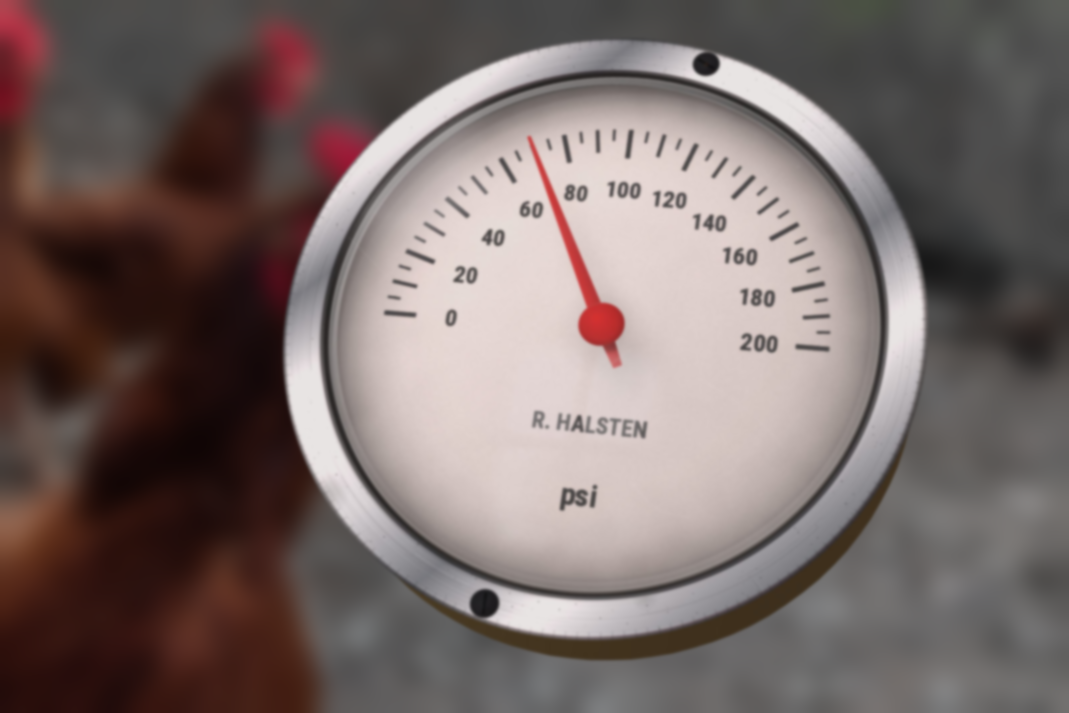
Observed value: {"value": 70, "unit": "psi"}
